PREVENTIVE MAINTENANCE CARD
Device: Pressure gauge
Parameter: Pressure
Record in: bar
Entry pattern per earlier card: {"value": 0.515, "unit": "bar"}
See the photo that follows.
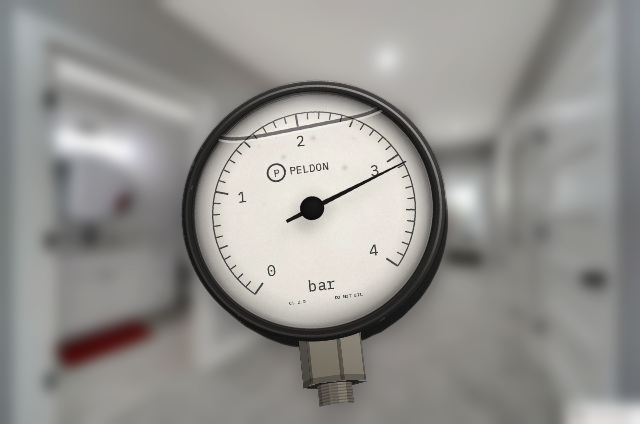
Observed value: {"value": 3.1, "unit": "bar"}
